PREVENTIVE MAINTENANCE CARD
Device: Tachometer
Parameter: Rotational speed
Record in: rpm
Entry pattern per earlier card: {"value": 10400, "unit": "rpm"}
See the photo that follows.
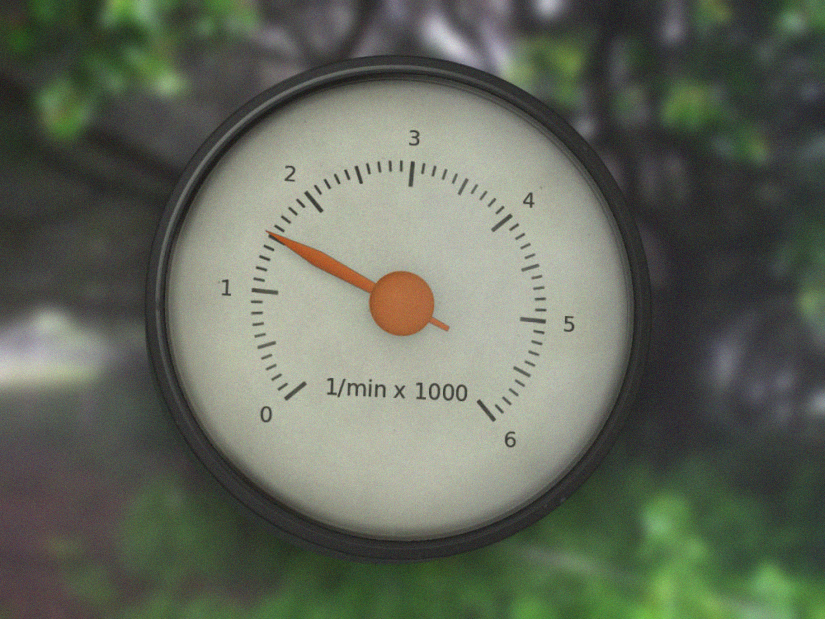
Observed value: {"value": 1500, "unit": "rpm"}
